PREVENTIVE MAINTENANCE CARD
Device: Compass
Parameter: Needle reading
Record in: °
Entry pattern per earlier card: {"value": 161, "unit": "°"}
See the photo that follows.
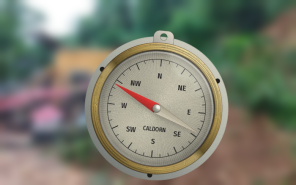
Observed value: {"value": 295, "unit": "°"}
